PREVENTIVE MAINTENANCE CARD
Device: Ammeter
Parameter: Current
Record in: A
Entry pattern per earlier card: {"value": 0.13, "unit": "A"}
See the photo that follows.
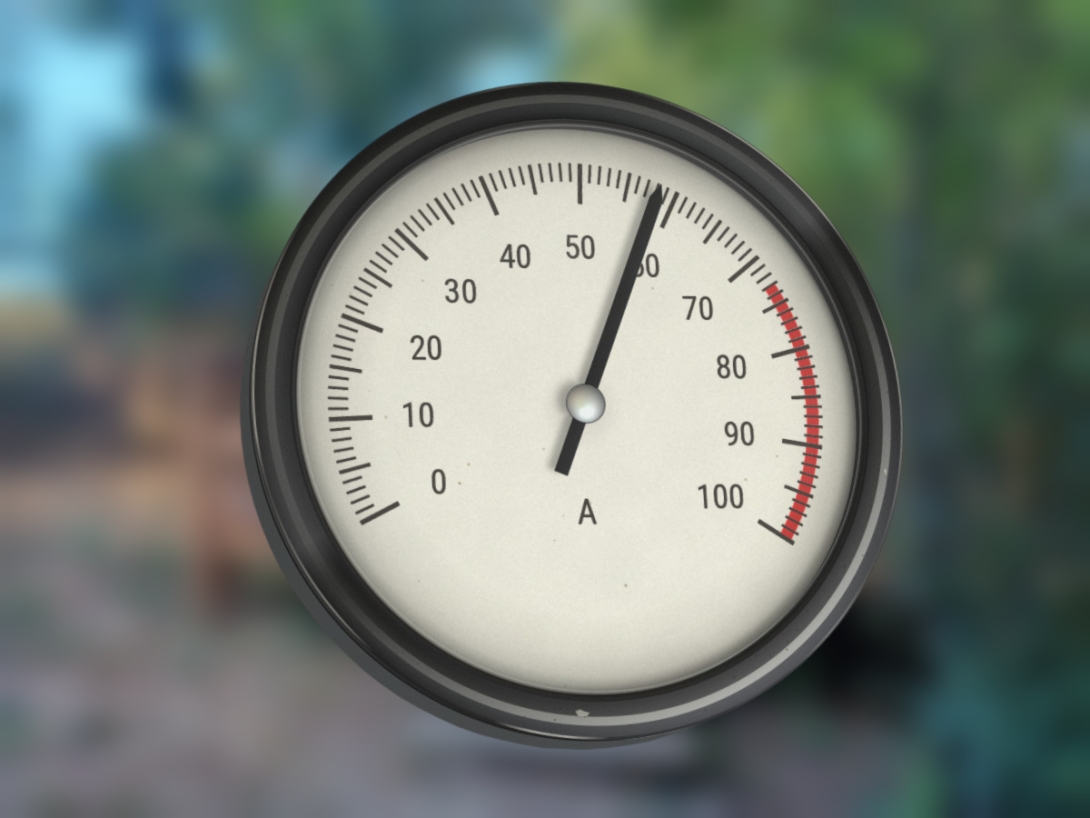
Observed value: {"value": 58, "unit": "A"}
